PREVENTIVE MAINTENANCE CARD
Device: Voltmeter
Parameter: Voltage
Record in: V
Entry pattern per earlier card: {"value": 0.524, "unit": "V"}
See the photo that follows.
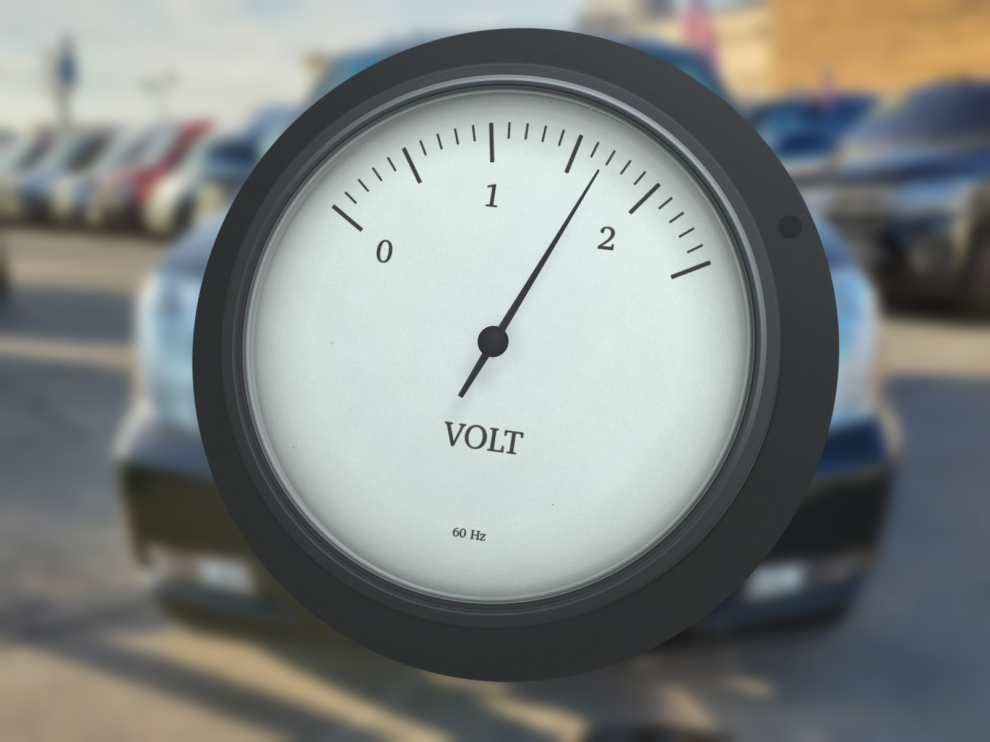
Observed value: {"value": 1.7, "unit": "V"}
